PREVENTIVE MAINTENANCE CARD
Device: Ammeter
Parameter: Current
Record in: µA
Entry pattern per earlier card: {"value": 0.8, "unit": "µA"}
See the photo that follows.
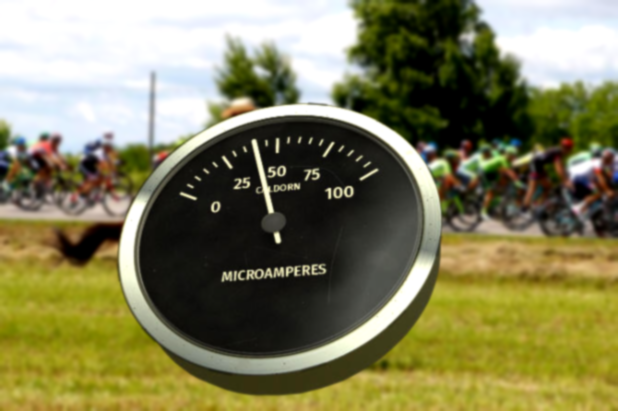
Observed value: {"value": 40, "unit": "µA"}
